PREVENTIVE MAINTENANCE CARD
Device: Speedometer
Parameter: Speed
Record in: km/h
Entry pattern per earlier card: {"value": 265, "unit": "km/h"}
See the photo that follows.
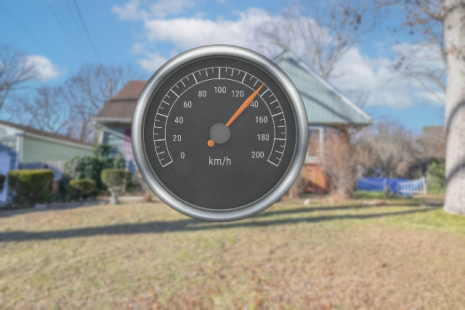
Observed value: {"value": 135, "unit": "km/h"}
